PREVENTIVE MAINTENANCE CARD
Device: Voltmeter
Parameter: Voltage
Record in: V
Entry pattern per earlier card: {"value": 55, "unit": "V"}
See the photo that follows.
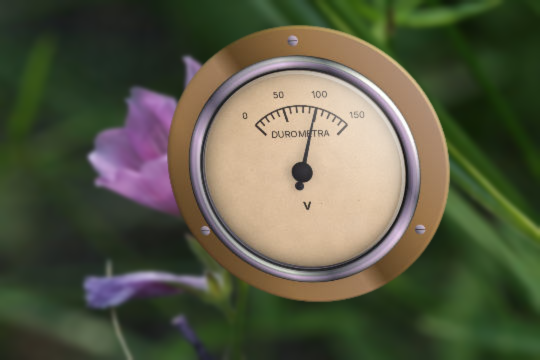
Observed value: {"value": 100, "unit": "V"}
